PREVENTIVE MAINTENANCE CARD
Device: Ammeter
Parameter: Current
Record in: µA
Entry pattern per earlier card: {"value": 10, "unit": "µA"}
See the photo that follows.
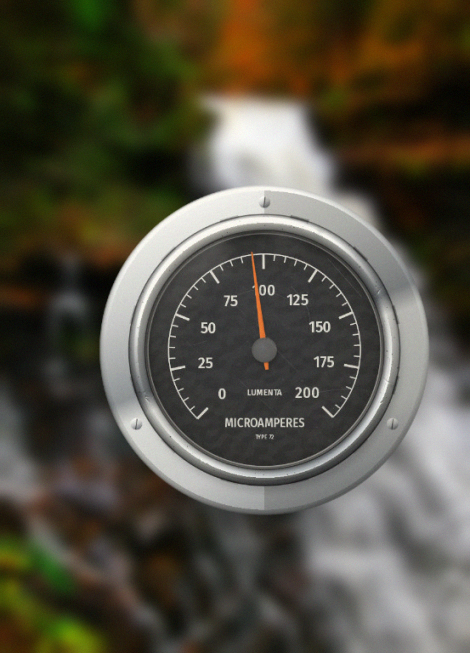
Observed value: {"value": 95, "unit": "µA"}
